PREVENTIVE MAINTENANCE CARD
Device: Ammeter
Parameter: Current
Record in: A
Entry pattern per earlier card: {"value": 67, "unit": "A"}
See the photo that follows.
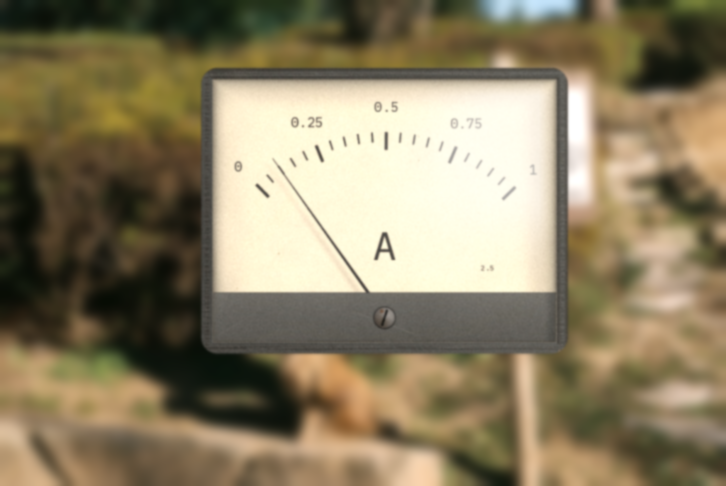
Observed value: {"value": 0.1, "unit": "A"}
